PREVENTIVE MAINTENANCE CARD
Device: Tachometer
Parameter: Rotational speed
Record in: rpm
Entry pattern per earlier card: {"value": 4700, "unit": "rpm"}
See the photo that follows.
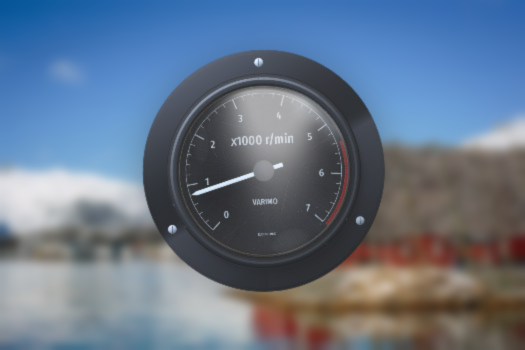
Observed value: {"value": 800, "unit": "rpm"}
